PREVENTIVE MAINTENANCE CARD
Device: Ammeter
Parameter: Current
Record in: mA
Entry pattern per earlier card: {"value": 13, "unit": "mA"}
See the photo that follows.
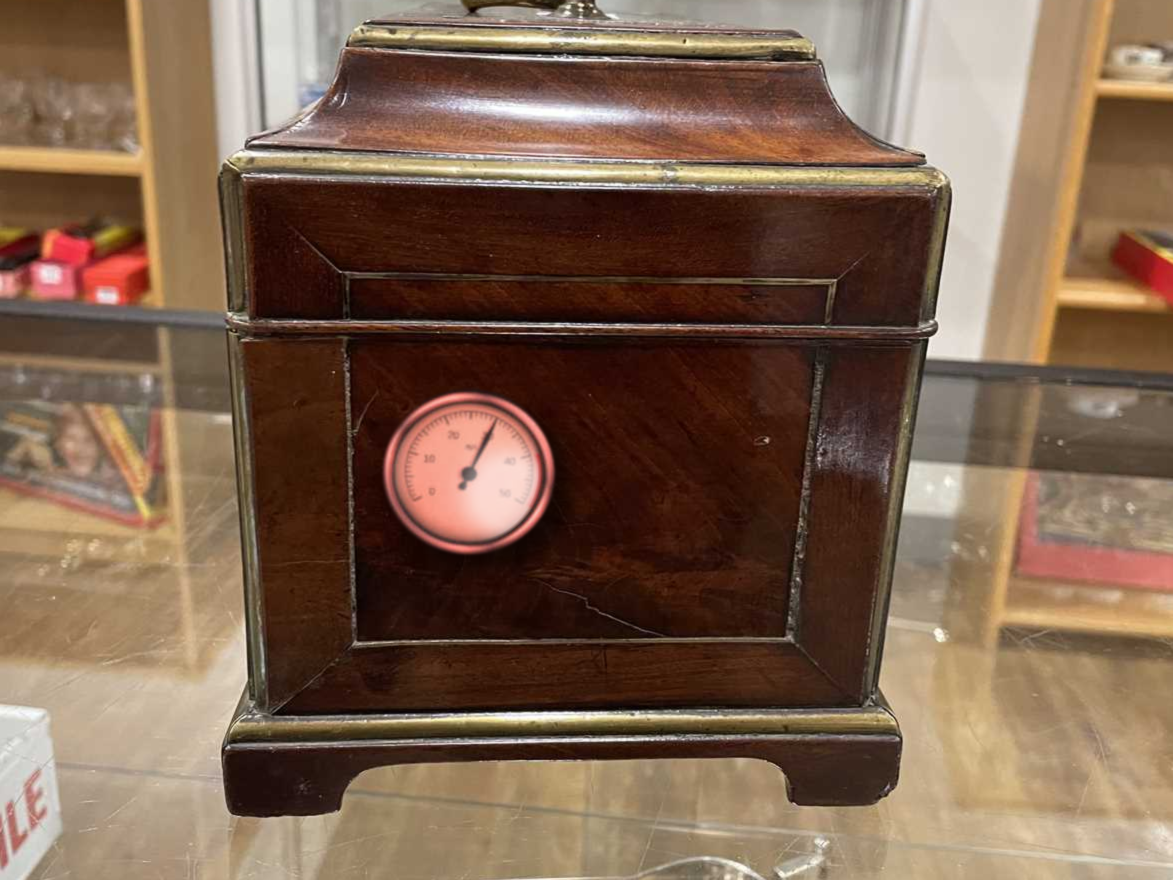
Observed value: {"value": 30, "unit": "mA"}
